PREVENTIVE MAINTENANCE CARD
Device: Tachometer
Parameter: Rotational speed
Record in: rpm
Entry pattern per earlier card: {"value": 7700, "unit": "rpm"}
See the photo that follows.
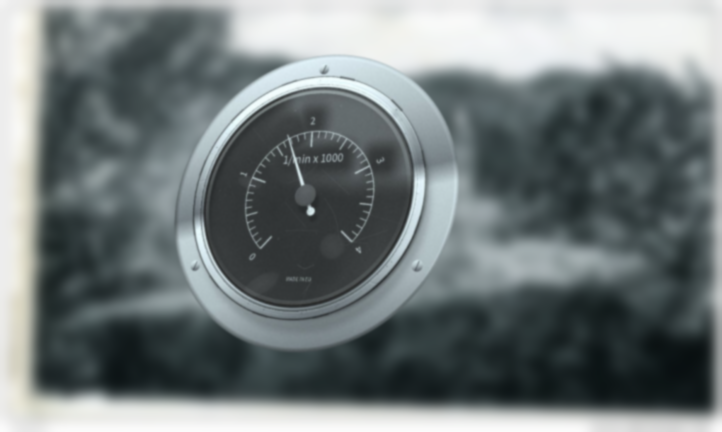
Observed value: {"value": 1700, "unit": "rpm"}
